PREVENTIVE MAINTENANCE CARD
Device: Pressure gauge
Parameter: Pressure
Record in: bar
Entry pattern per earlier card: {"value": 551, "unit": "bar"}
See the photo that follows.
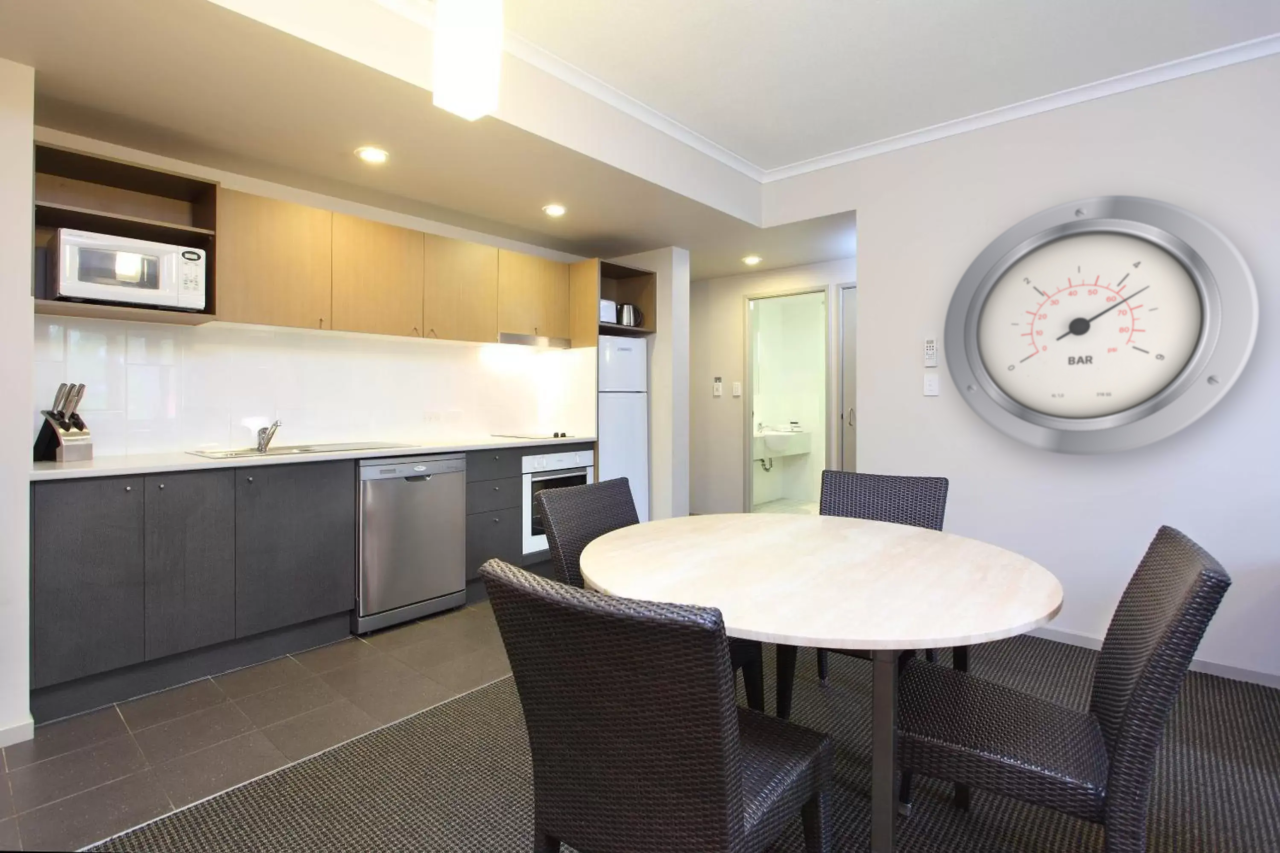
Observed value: {"value": 4.5, "unit": "bar"}
